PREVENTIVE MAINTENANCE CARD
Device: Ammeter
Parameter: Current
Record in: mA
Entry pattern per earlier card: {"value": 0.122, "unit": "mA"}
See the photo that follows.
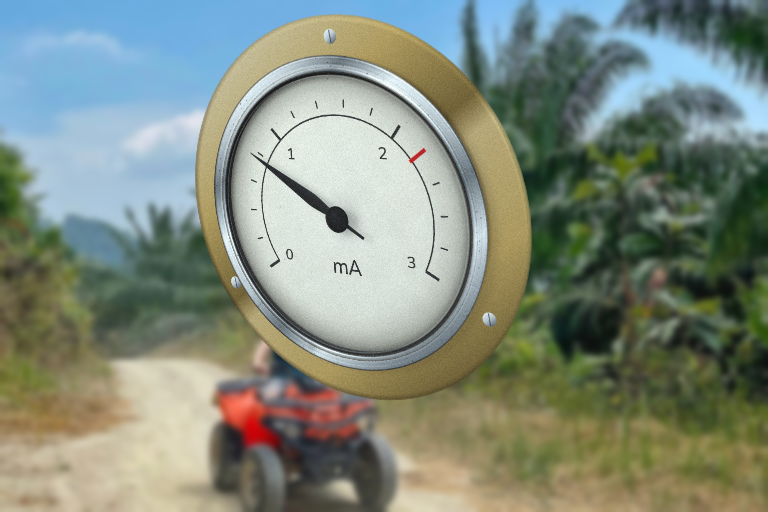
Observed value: {"value": 0.8, "unit": "mA"}
